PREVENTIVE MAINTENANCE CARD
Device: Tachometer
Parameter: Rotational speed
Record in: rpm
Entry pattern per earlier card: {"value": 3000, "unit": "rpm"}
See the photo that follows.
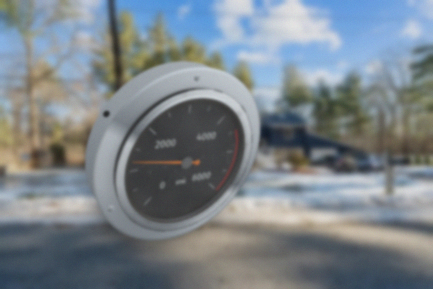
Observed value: {"value": 1250, "unit": "rpm"}
